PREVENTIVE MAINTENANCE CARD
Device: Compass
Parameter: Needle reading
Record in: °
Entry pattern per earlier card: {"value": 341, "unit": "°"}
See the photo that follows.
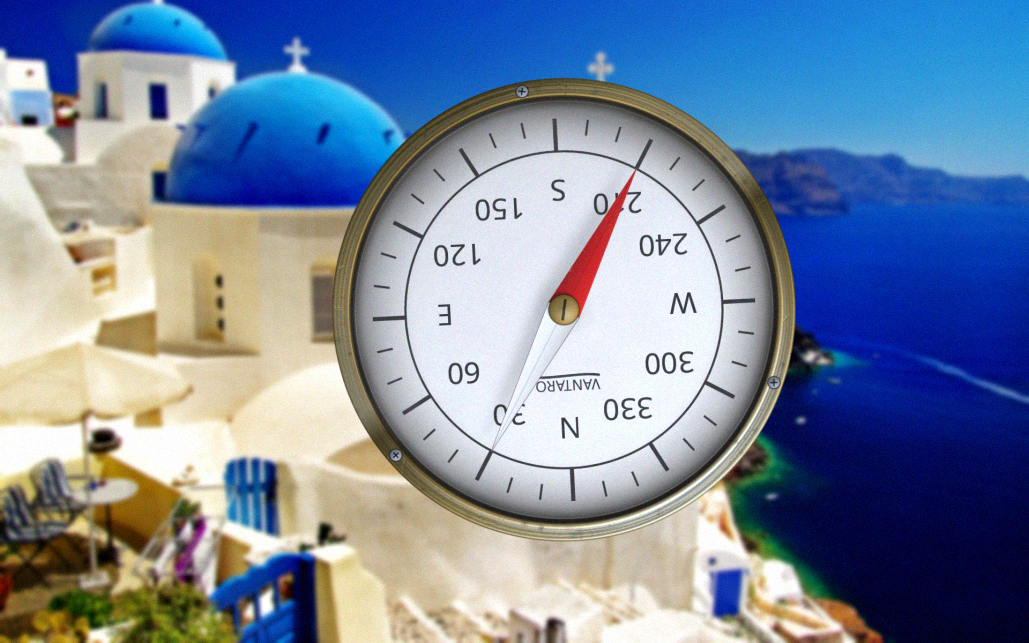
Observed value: {"value": 210, "unit": "°"}
